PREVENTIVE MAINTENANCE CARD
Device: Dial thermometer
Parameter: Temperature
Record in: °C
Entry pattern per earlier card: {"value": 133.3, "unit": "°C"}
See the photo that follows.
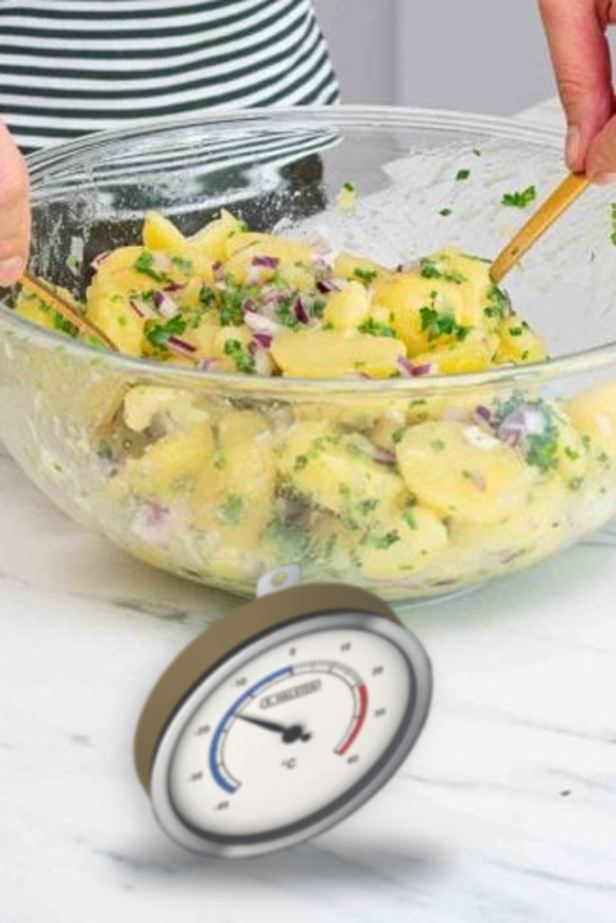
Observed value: {"value": -15, "unit": "°C"}
